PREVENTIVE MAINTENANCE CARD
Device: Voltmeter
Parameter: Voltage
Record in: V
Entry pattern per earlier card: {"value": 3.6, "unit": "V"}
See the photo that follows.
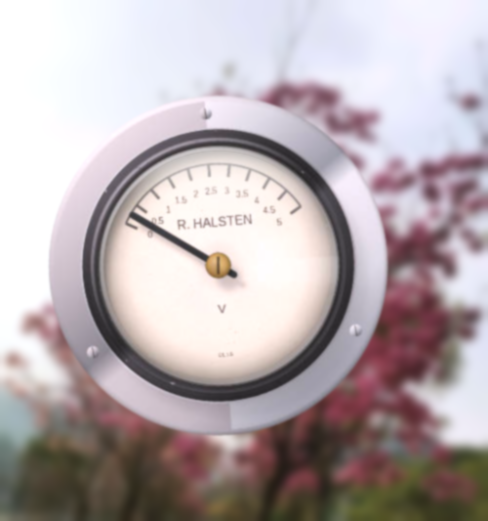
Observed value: {"value": 0.25, "unit": "V"}
